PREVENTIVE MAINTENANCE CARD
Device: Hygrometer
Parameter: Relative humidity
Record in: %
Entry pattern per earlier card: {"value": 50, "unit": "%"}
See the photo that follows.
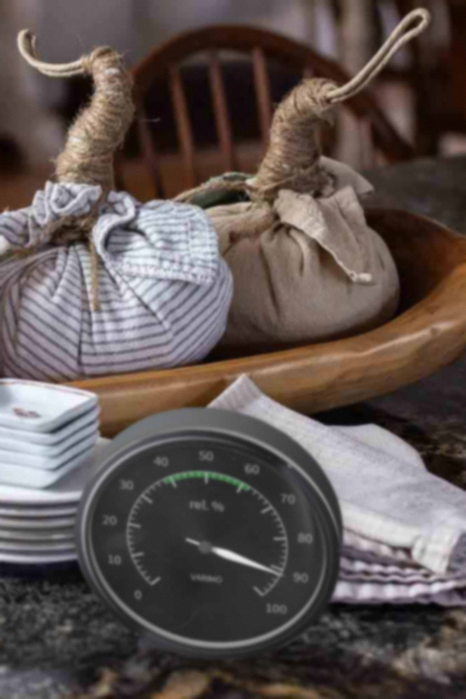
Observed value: {"value": 90, "unit": "%"}
